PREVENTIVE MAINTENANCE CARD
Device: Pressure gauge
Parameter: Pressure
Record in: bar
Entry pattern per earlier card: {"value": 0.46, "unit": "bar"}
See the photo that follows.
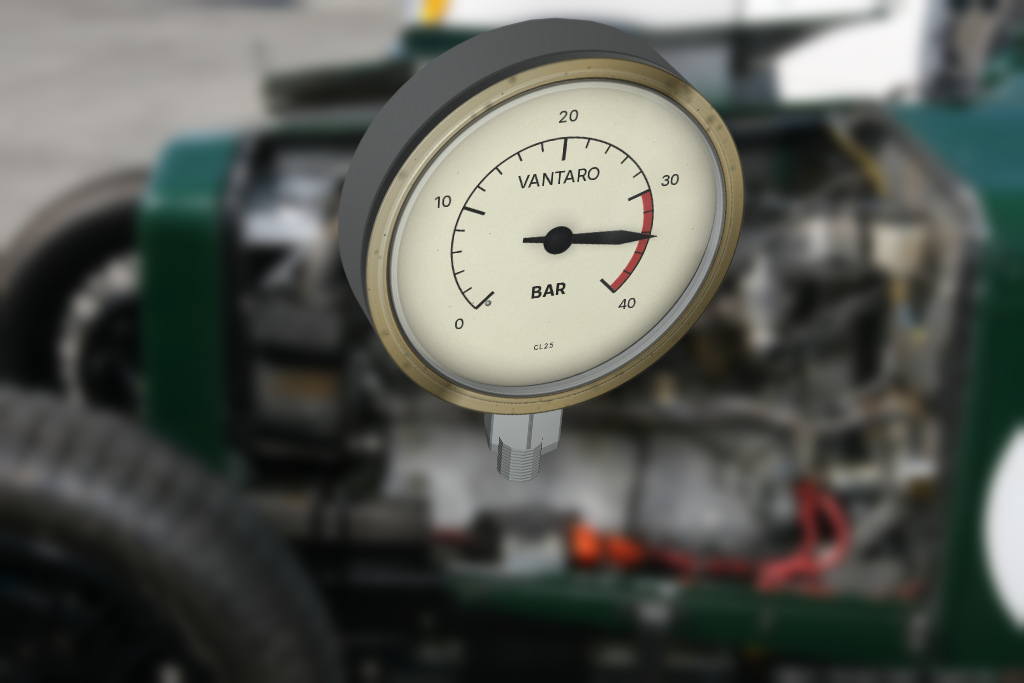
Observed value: {"value": 34, "unit": "bar"}
